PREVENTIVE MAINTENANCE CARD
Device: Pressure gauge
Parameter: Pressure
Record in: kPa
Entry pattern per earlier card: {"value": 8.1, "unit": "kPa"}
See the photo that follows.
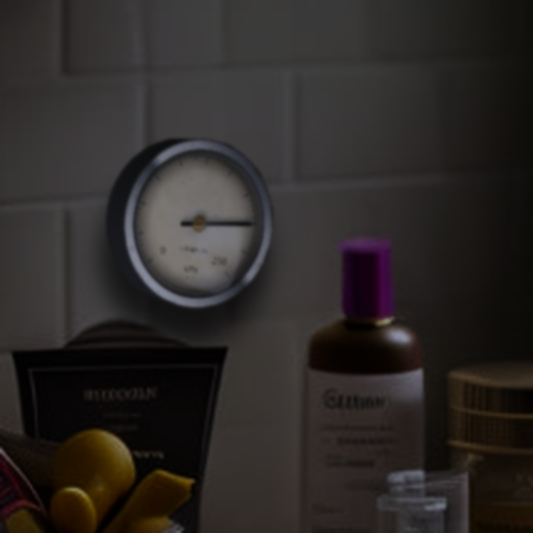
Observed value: {"value": 200, "unit": "kPa"}
